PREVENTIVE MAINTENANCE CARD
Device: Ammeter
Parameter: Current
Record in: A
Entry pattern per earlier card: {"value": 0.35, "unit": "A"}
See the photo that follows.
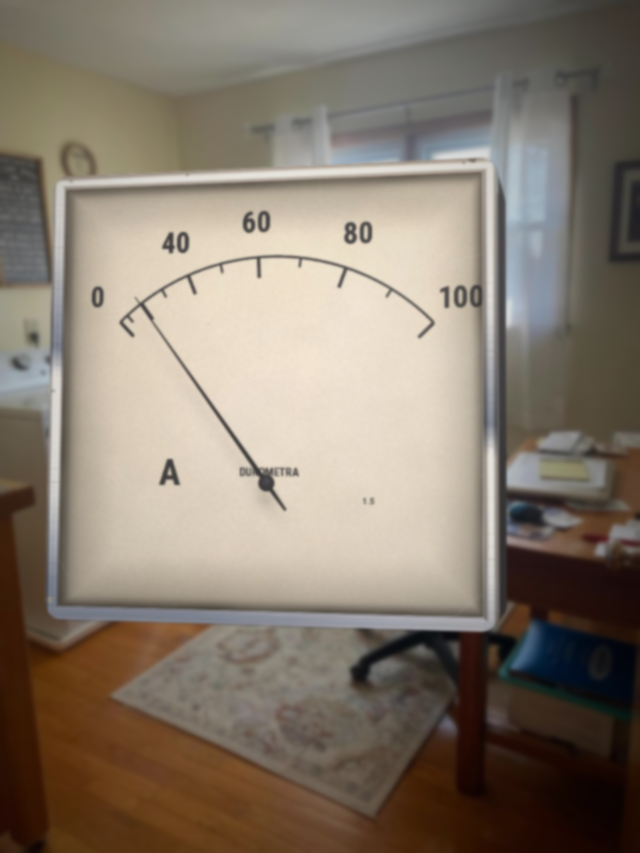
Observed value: {"value": 20, "unit": "A"}
